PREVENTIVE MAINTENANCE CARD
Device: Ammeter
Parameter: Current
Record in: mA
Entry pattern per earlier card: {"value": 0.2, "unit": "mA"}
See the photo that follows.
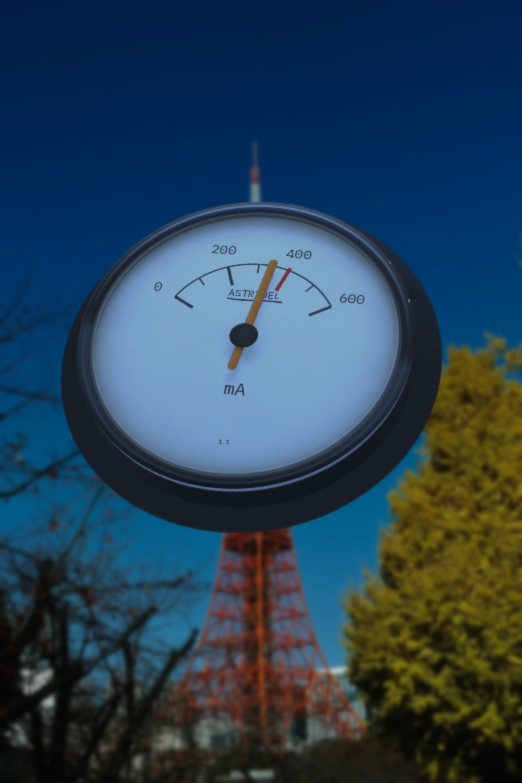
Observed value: {"value": 350, "unit": "mA"}
